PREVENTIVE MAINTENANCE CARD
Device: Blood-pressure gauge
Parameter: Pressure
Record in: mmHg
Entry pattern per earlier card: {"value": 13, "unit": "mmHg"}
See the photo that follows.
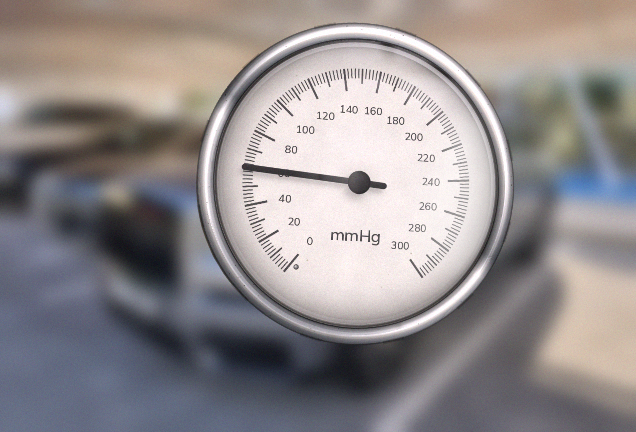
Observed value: {"value": 60, "unit": "mmHg"}
